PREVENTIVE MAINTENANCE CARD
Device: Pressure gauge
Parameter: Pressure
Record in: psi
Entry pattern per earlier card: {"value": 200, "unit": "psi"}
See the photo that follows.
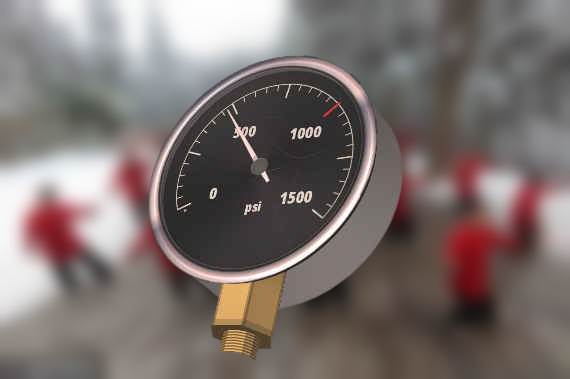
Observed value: {"value": 475, "unit": "psi"}
